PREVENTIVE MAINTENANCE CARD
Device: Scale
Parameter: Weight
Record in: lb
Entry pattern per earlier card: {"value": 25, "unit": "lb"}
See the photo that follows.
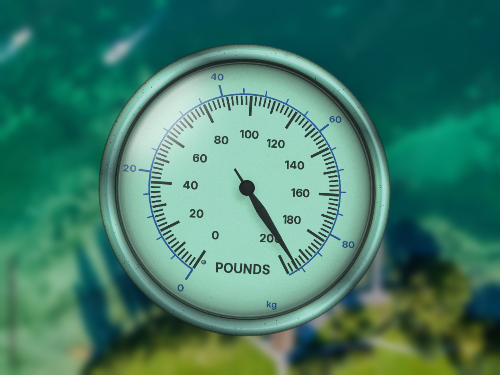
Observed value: {"value": 196, "unit": "lb"}
